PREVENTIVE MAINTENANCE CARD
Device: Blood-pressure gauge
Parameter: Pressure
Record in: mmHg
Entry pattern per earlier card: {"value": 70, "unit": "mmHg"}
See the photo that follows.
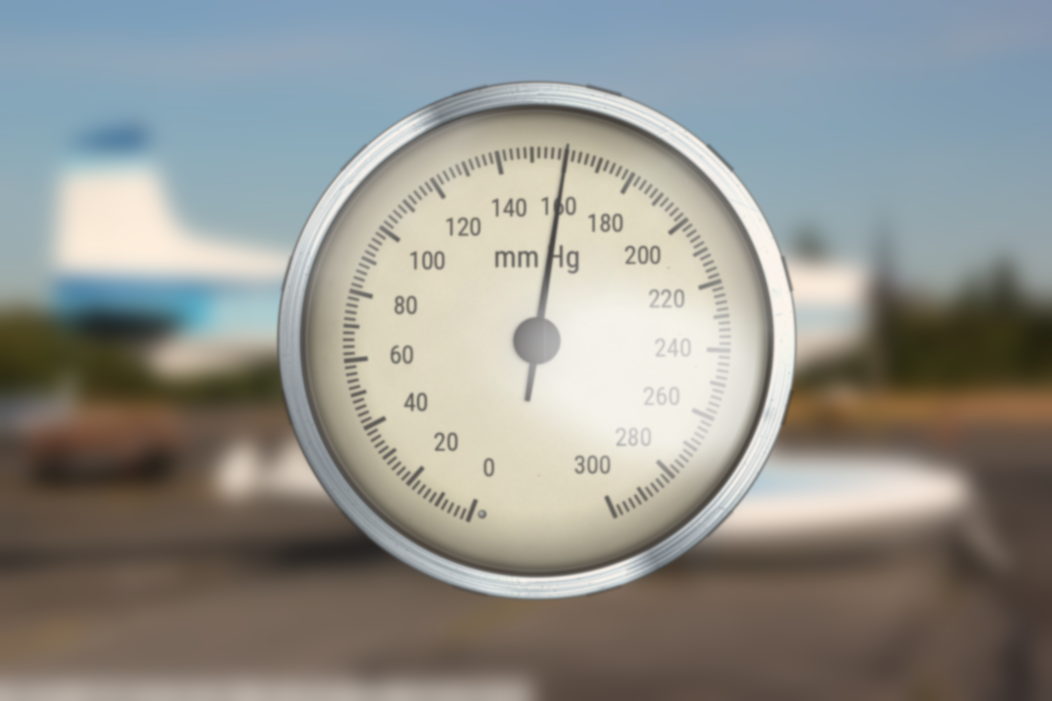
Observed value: {"value": 160, "unit": "mmHg"}
